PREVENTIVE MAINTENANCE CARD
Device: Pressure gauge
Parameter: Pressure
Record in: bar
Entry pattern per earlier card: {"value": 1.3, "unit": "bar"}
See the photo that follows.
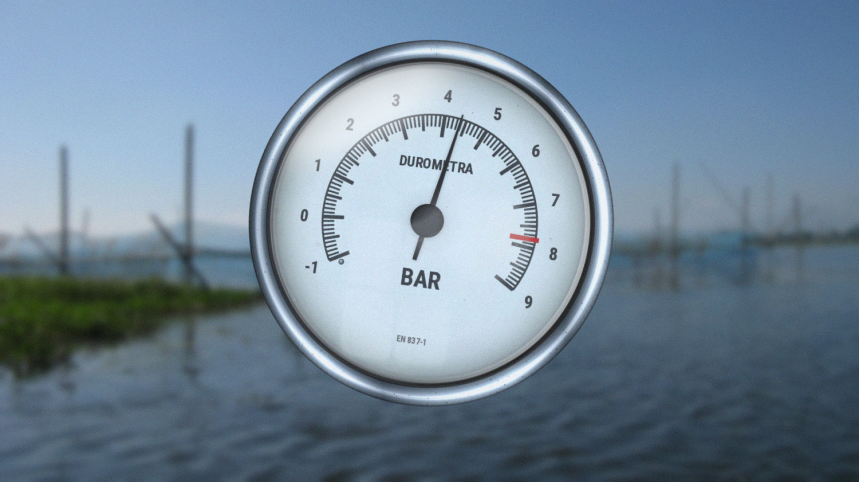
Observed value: {"value": 4.4, "unit": "bar"}
